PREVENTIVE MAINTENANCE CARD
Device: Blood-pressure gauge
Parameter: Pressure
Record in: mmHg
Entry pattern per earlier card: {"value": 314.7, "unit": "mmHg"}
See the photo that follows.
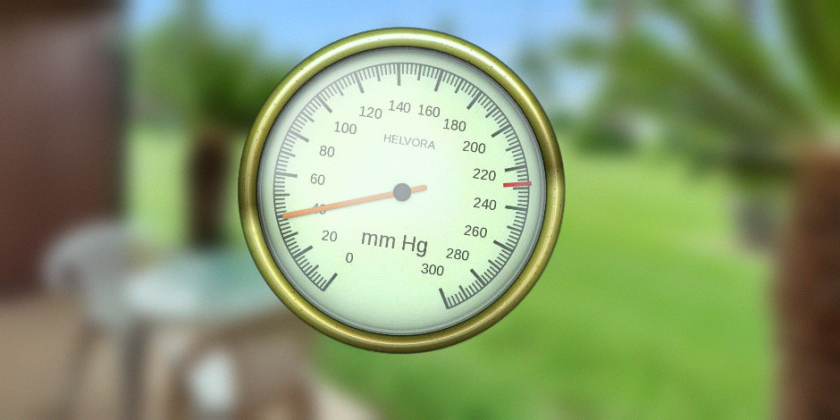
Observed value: {"value": 40, "unit": "mmHg"}
